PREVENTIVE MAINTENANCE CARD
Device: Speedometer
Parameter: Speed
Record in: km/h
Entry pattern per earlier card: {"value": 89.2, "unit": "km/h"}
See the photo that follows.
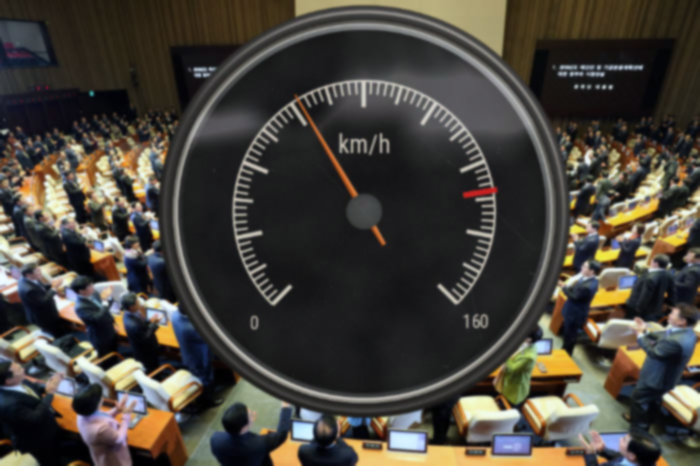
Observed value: {"value": 62, "unit": "km/h"}
